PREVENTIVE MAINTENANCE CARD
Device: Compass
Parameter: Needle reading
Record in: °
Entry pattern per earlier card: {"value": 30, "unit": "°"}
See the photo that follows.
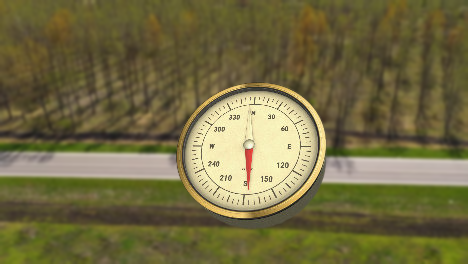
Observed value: {"value": 175, "unit": "°"}
